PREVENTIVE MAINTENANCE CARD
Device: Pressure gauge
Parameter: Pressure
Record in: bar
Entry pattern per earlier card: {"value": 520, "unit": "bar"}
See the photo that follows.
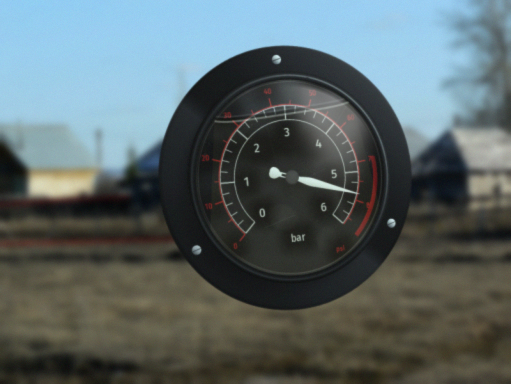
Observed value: {"value": 5.4, "unit": "bar"}
